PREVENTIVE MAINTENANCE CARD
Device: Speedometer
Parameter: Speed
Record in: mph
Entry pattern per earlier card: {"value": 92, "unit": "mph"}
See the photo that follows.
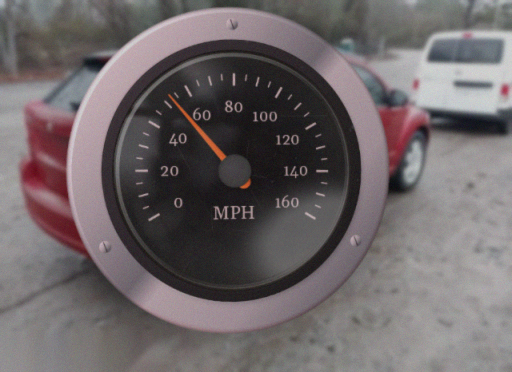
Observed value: {"value": 52.5, "unit": "mph"}
